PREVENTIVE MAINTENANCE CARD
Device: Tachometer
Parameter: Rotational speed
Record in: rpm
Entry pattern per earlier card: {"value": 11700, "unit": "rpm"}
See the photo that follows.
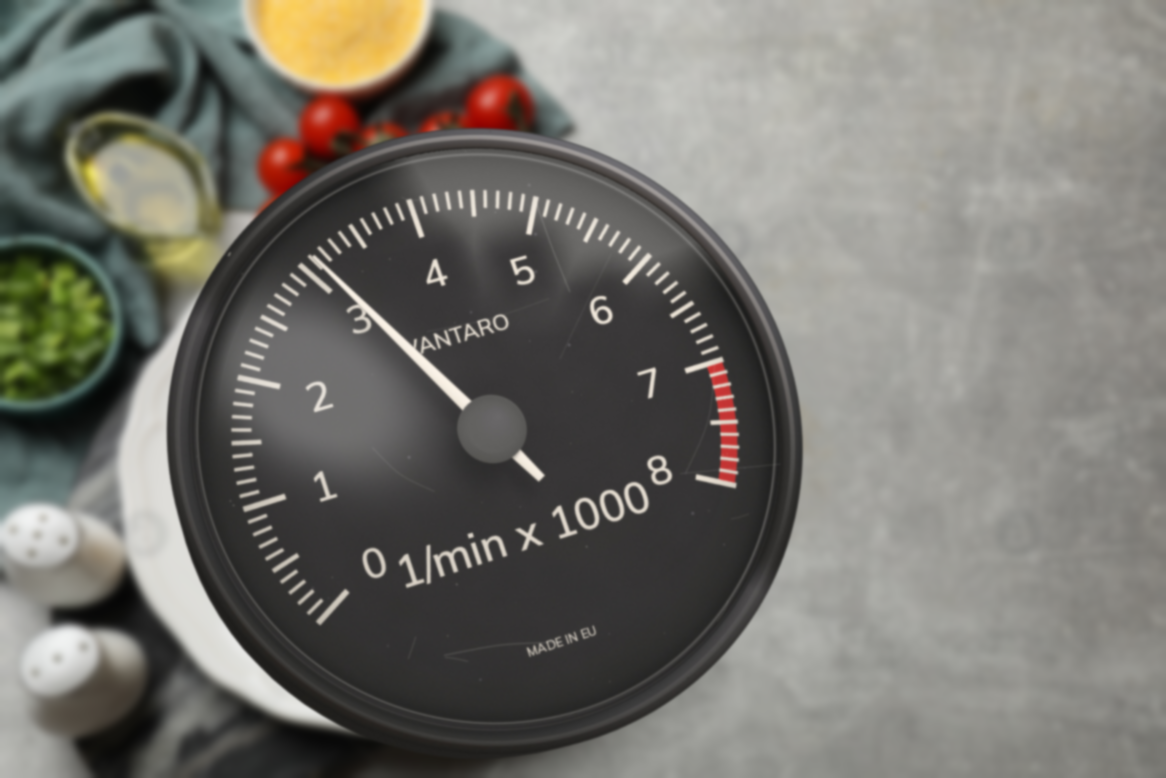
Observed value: {"value": 3100, "unit": "rpm"}
